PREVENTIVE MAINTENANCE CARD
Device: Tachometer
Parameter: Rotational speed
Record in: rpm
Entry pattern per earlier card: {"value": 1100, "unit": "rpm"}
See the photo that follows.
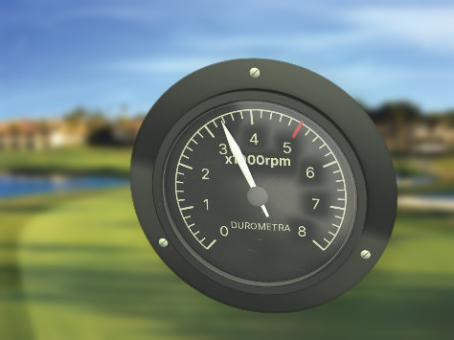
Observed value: {"value": 3400, "unit": "rpm"}
